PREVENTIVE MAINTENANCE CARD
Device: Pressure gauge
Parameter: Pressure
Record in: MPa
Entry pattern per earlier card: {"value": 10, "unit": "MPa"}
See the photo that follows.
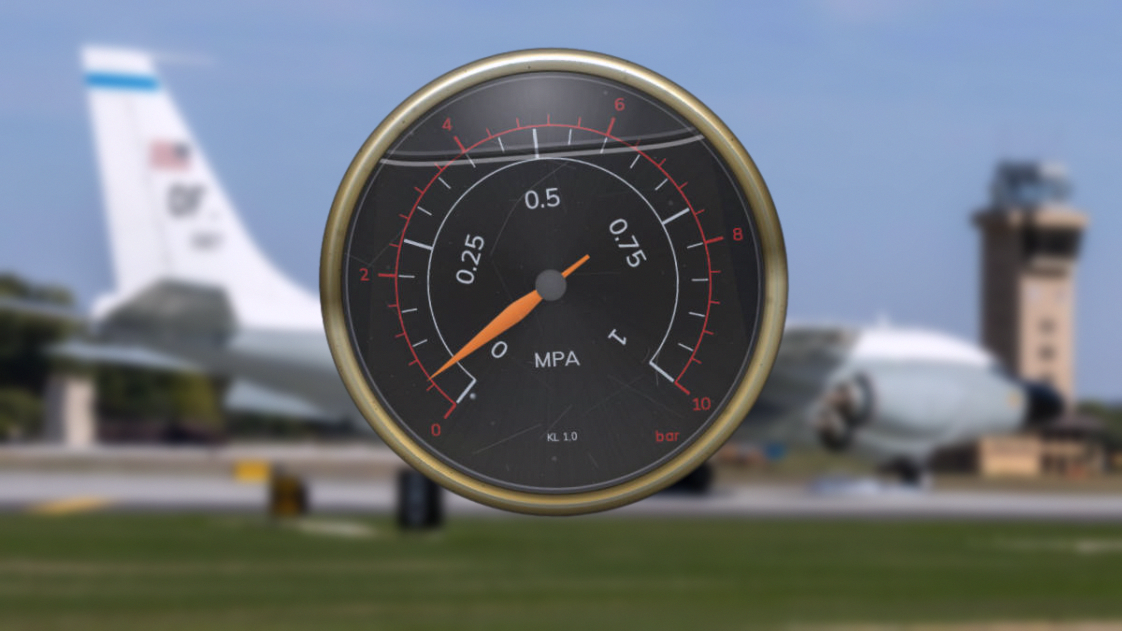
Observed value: {"value": 0.05, "unit": "MPa"}
